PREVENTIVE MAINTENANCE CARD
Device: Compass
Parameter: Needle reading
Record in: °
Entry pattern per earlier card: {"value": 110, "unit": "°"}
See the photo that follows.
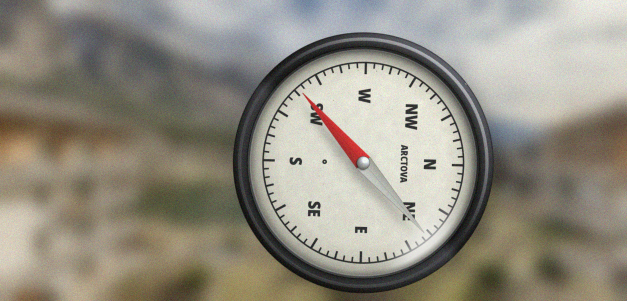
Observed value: {"value": 227.5, "unit": "°"}
